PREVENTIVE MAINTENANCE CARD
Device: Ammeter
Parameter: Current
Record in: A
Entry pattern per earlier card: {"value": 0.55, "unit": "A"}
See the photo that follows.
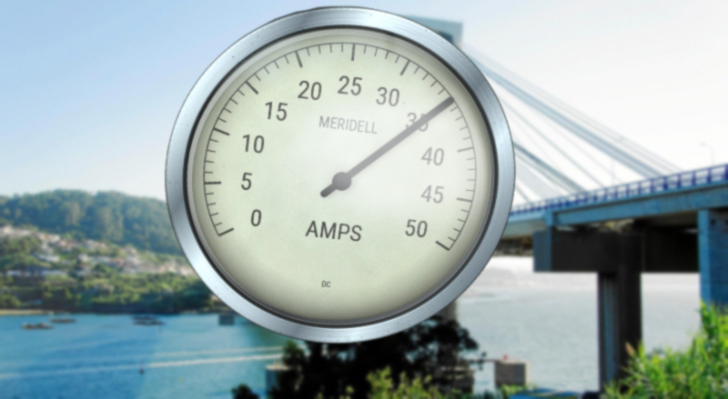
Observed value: {"value": 35, "unit": "A"}
